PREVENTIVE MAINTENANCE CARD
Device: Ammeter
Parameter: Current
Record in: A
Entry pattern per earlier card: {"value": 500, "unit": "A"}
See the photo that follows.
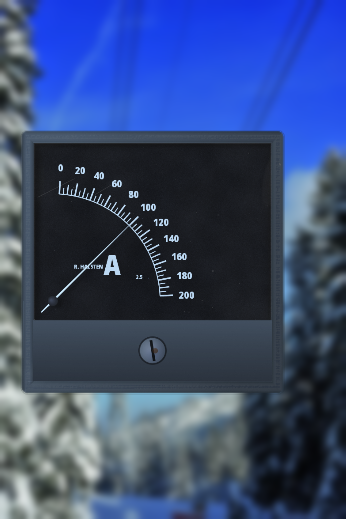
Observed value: {"value": 100, "unit": "A"}
